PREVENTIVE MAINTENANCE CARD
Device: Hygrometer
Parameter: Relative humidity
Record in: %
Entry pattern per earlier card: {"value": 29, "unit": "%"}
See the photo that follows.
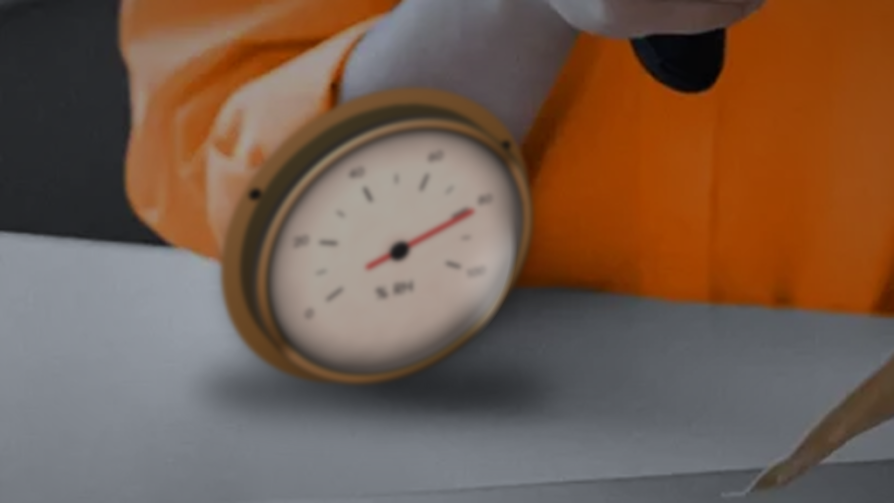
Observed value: {"value": 80, "unit": "%"}
